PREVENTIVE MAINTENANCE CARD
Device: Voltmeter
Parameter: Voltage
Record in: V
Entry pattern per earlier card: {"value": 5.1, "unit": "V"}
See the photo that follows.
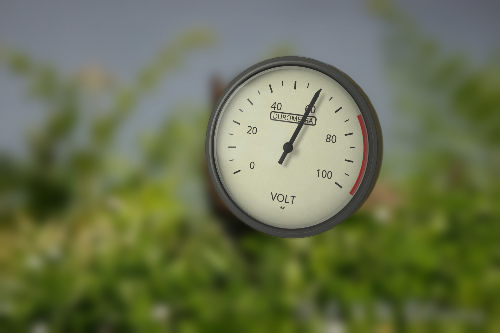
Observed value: {"value": 60, "unit": "V"}
